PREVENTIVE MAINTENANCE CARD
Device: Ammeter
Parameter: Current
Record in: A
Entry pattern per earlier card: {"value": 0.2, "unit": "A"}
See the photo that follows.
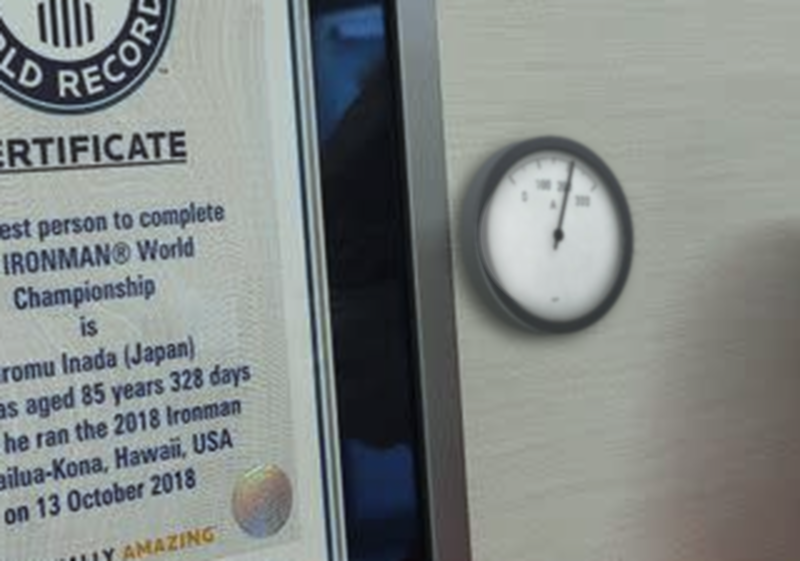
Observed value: {"value": 200, "unit": "A"}
